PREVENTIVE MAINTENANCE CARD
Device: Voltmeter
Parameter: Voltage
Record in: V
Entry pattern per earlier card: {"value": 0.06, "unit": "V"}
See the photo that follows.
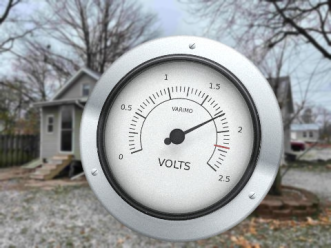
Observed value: {"value": 1.8, "unit": "V"}
